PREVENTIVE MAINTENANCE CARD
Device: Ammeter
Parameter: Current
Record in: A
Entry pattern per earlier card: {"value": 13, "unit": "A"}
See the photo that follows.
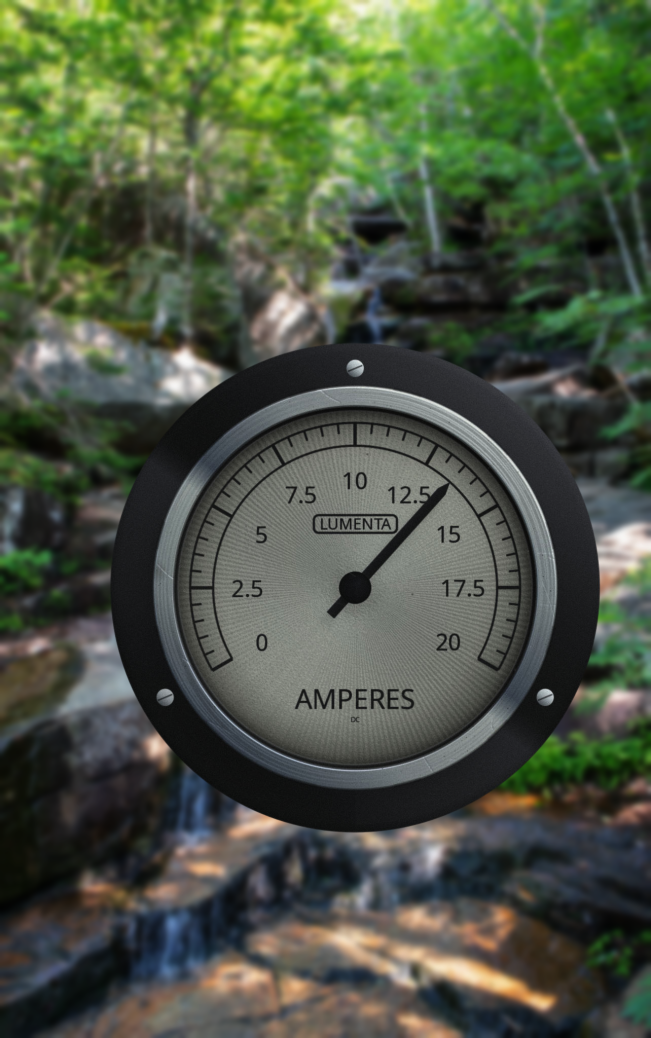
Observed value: {"value": 13.5, "unit": "A"}
